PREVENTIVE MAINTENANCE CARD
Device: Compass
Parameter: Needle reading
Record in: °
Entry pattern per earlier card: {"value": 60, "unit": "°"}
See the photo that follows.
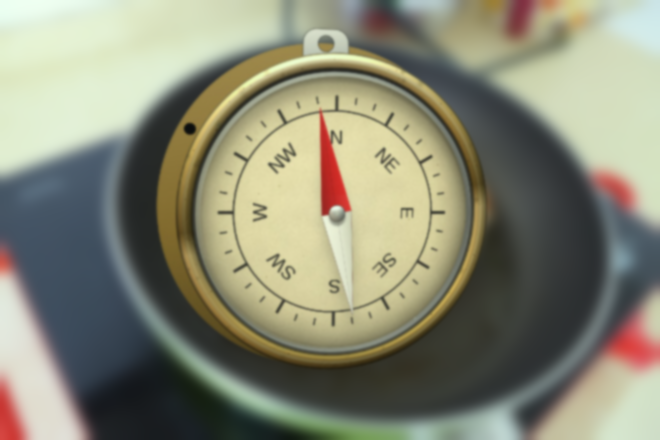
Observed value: {"value": 350, "unit": "°"}
